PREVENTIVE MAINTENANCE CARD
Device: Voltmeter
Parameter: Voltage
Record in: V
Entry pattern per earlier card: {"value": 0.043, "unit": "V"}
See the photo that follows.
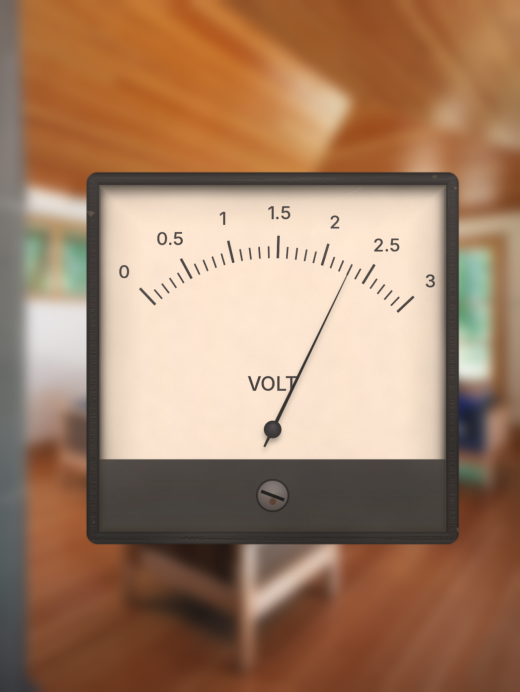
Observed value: {"value": 2.3, "unit": "V"}
